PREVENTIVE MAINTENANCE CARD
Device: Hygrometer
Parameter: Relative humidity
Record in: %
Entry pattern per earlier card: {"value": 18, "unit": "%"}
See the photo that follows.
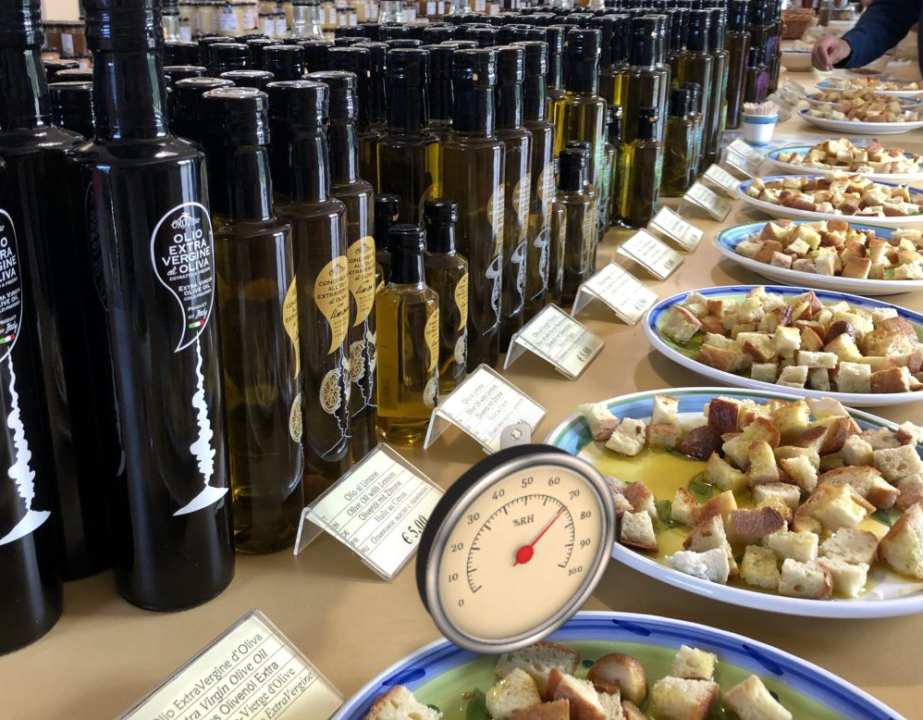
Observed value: {"value": 70, "unit": "%"}
